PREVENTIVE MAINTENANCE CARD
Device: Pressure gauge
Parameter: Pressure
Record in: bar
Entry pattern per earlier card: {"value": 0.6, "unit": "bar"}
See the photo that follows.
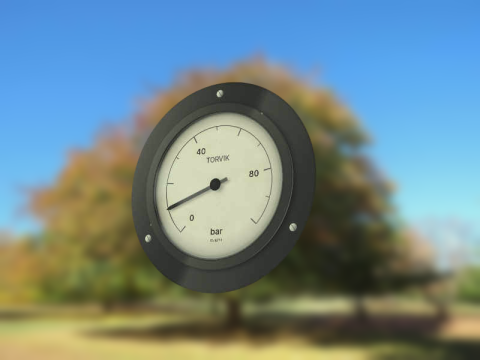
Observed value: {"value": 10, "unit": "bar"}
